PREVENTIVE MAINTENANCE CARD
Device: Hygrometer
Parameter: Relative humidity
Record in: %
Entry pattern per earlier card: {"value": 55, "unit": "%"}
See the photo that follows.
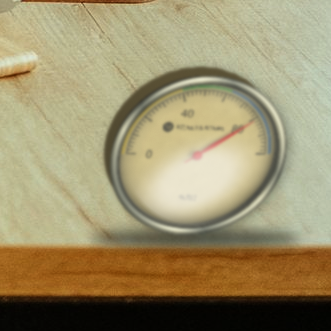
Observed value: {"value": 80, "unit": "%"}
